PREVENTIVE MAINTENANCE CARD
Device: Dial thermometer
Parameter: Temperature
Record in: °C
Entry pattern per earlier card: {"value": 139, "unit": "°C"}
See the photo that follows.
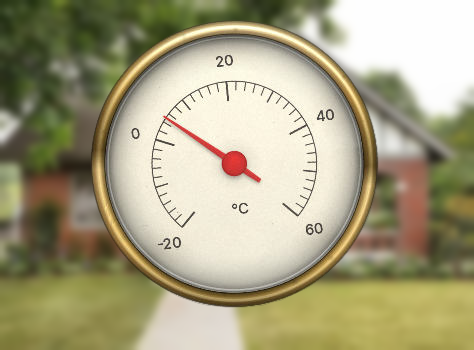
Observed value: {"value": 5, "unit": "°C"}
